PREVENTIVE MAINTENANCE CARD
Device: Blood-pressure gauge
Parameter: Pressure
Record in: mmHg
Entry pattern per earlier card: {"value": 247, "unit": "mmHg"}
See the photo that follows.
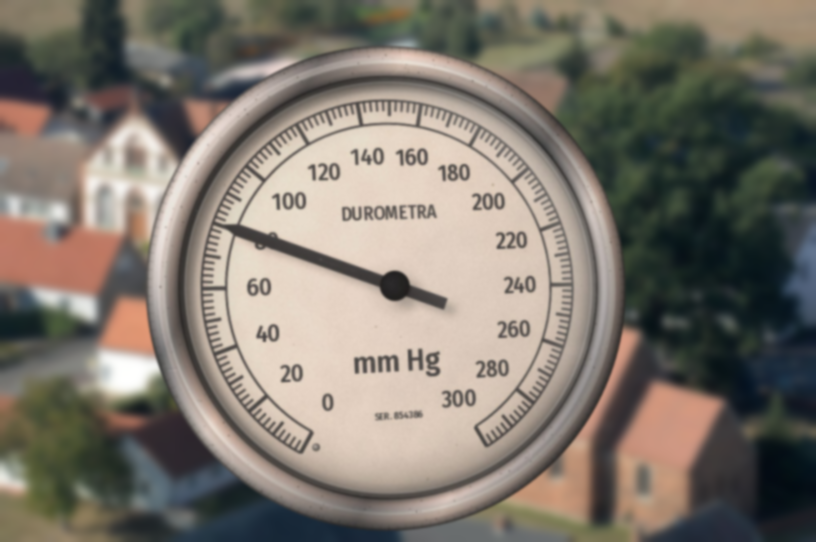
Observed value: {"value": 80, "unit": "mmHg"}
